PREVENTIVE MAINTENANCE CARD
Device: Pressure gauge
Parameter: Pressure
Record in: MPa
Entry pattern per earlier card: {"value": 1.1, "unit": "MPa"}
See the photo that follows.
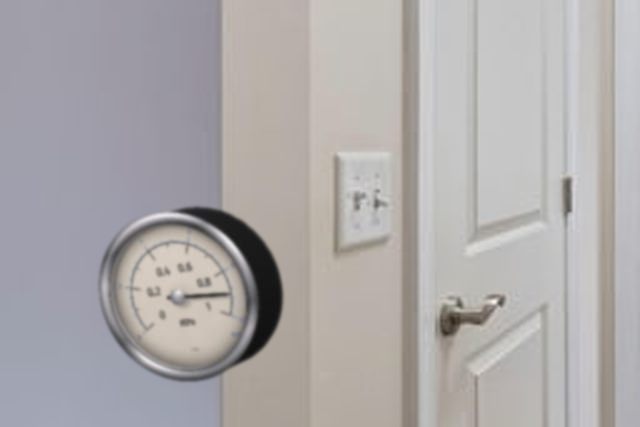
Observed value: {"value": 0.9, "unit": "MPa"}
